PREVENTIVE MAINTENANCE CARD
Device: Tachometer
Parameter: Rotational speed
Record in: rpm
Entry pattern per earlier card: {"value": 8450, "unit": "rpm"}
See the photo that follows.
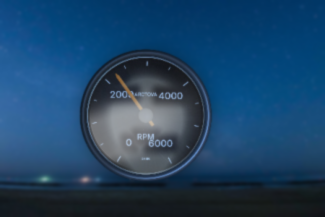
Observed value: {"value": 2250, "unit": "rpm"}
